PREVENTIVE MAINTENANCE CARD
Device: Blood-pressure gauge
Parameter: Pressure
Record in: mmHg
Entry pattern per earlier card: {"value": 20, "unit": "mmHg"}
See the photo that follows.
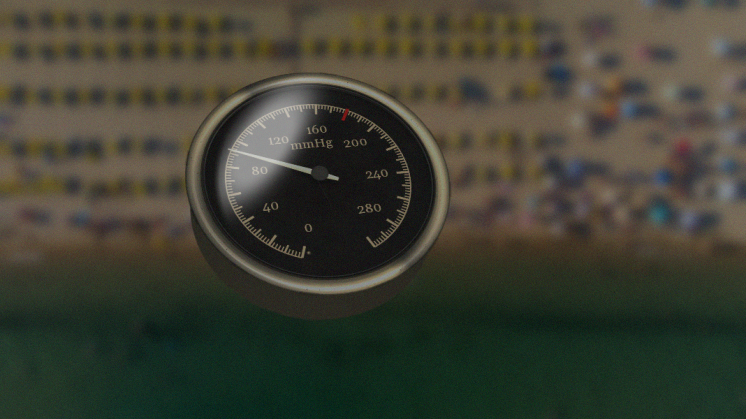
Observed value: {"value": 90, "unit": "mmHg"}
